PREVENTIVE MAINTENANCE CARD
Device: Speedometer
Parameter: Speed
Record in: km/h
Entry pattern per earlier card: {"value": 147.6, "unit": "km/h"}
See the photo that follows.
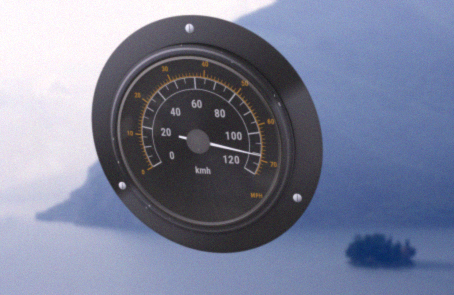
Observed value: {"value": 110, "unit": "km/h"}
